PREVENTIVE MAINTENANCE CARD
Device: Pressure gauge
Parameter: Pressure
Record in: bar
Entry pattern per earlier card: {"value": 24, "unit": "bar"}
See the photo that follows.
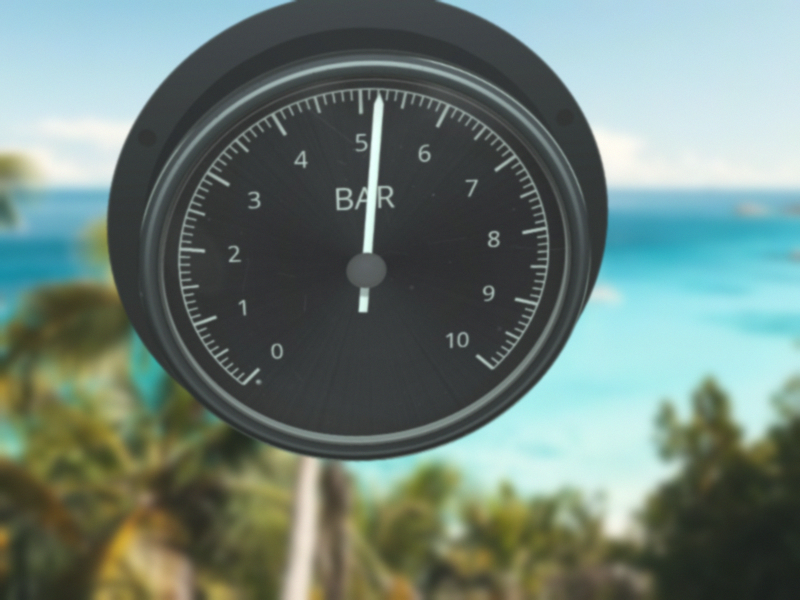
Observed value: {"value": 5.2, "unit": "bar"}
